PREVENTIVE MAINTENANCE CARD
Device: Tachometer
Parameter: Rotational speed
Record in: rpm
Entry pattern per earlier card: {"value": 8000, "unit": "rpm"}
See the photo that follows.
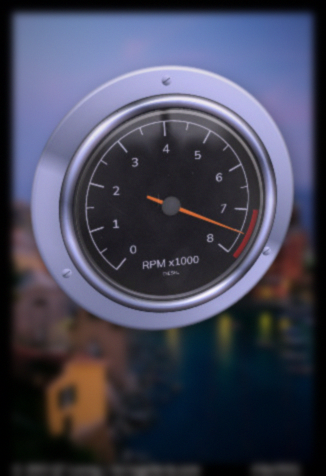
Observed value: {"value": 7500, "unit": "rpm"}
